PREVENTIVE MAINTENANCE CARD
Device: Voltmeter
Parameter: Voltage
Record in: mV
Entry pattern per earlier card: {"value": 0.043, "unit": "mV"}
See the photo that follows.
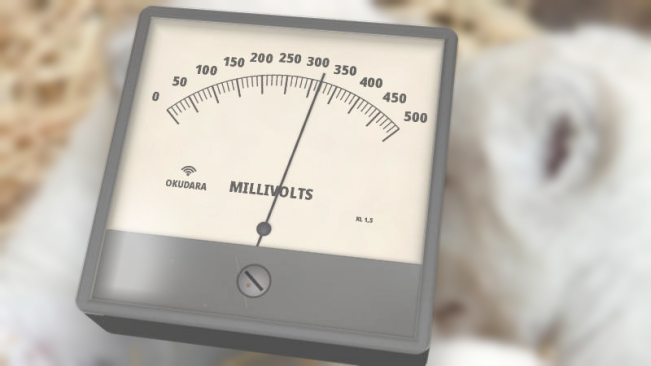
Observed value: {"value": 320, "unit": "mV"}
